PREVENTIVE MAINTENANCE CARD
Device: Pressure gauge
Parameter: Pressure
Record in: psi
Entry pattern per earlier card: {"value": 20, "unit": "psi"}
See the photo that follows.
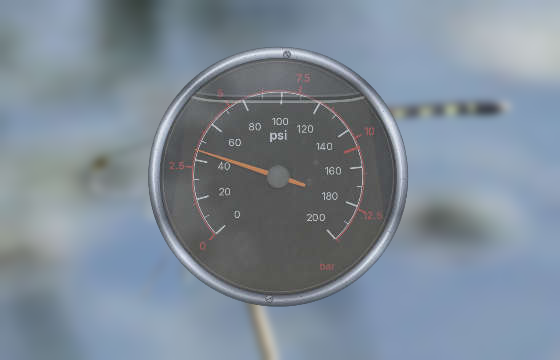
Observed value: {"value": 45, "unit": "psi"}
